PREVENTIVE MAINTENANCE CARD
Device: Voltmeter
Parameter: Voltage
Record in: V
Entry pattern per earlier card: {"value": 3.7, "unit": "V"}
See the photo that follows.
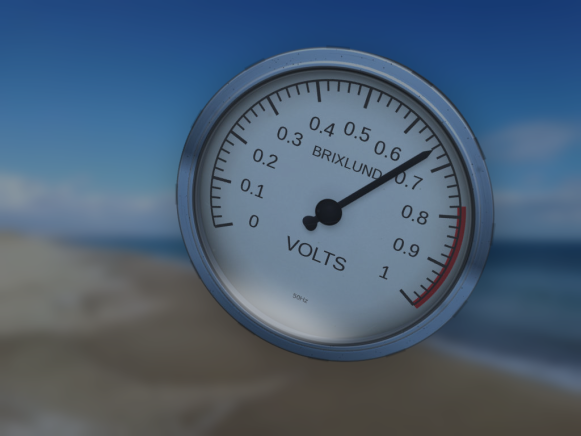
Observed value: {"value": 0.66, "unit": "V"}
